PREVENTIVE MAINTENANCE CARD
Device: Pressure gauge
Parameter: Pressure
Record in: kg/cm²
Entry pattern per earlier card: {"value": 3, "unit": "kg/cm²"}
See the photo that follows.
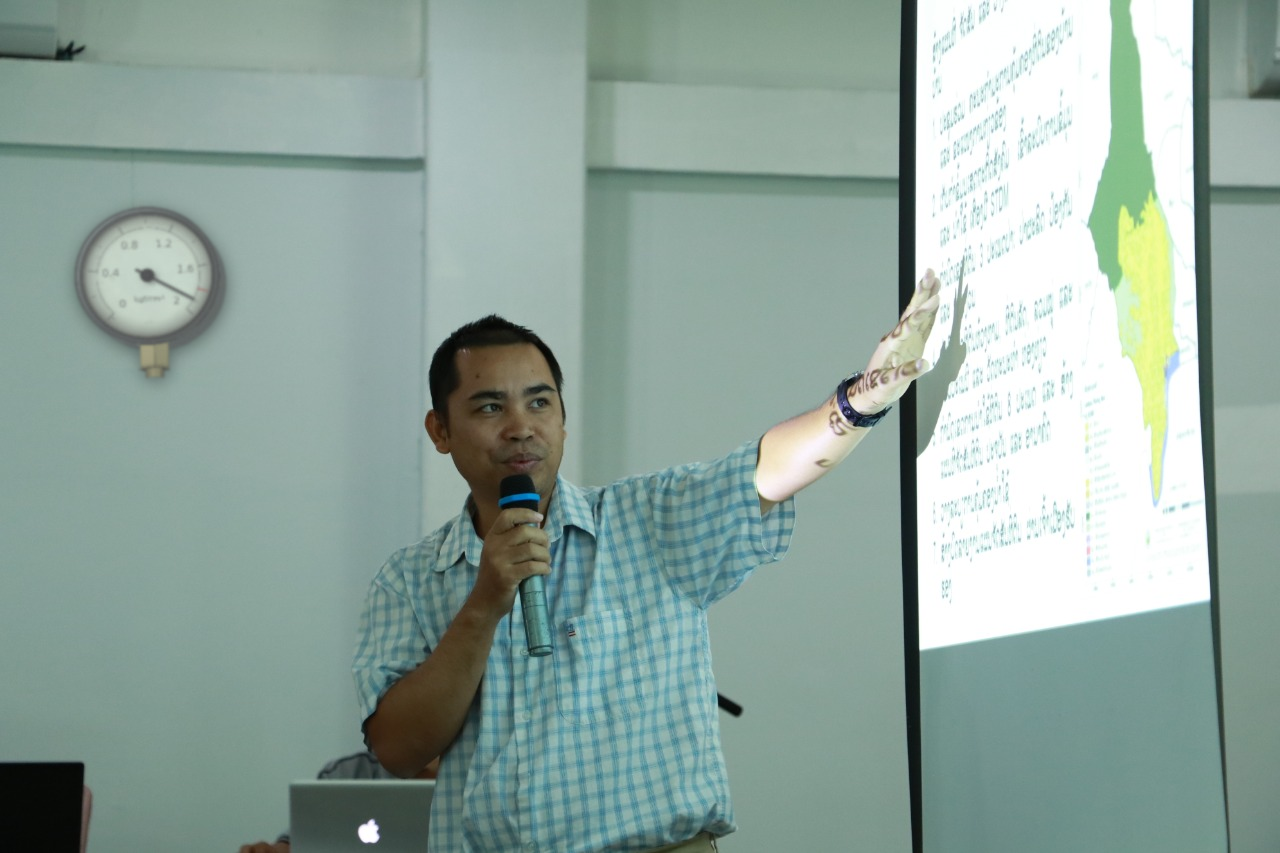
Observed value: {"value": 1.9, "unit": "kg/cm²"}
